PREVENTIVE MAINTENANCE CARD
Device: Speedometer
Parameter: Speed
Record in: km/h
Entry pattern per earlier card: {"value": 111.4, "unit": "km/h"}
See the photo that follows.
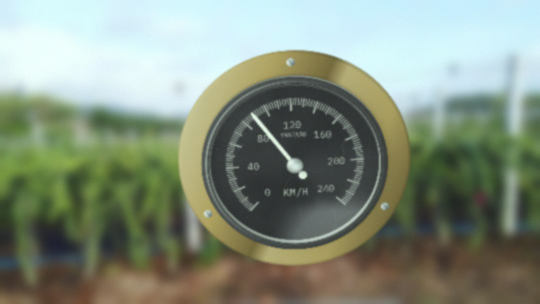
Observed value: {"value": 90, "unit": "km/h"}
